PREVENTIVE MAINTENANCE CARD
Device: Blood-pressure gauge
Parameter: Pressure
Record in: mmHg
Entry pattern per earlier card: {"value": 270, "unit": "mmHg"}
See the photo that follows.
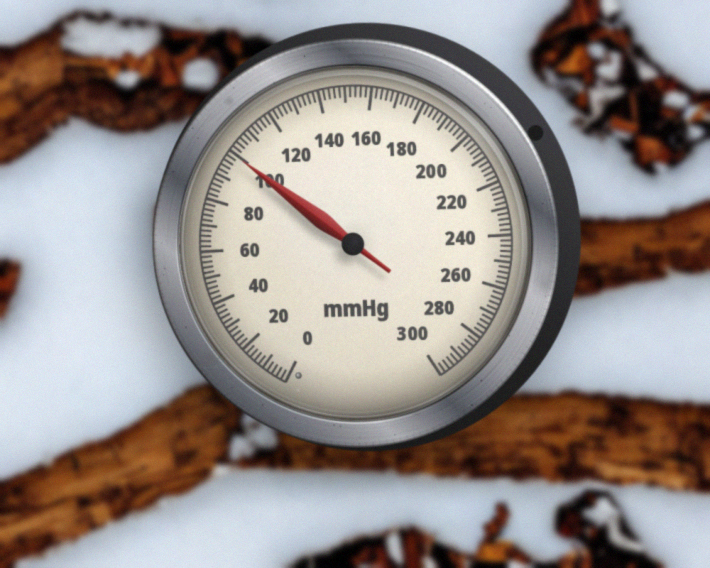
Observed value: {"value": 100, "unit": "mmHg"}
